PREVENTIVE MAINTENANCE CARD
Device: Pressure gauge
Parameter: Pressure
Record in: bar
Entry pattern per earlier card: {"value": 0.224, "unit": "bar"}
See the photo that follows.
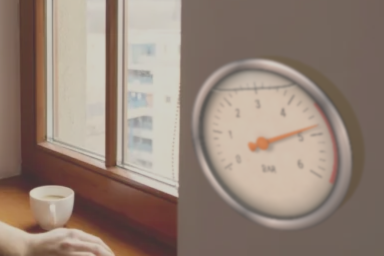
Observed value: {"value": 4.8, "unit": "bar"}
